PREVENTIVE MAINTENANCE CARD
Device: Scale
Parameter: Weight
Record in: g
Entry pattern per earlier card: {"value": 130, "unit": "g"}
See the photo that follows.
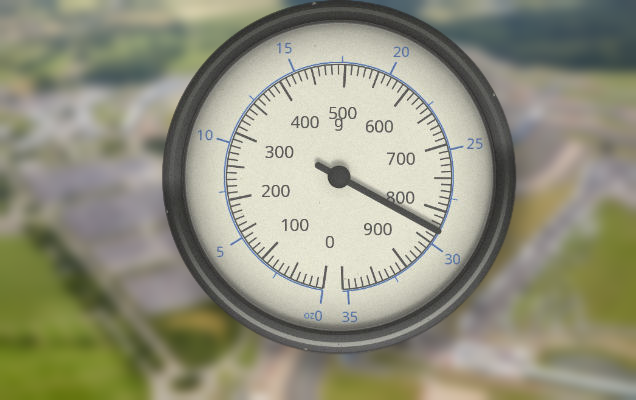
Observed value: {"value": 830, "unit": "g"}
